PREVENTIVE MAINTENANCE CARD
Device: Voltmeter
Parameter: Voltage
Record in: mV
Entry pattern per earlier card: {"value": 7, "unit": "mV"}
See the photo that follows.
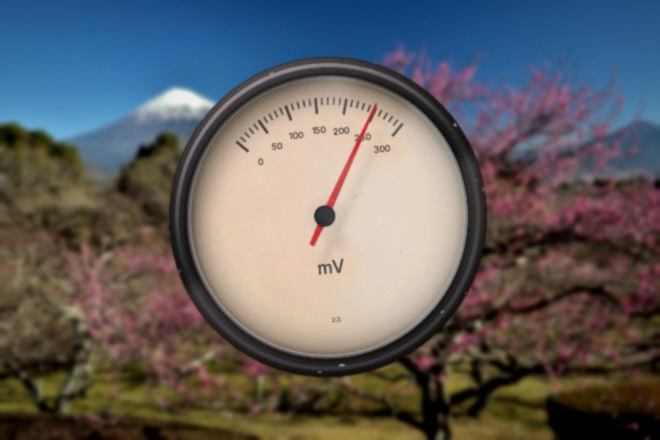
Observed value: {"value": 250, "unit": "mV"}
